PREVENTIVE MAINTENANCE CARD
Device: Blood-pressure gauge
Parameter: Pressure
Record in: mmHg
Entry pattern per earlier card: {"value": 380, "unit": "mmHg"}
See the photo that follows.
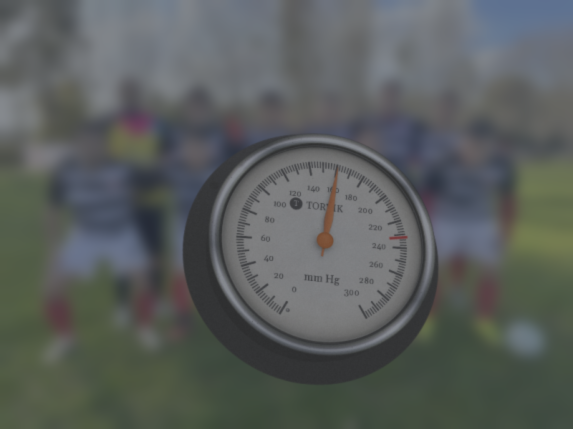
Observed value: {"value": 160, "unit": "mmHg"}
